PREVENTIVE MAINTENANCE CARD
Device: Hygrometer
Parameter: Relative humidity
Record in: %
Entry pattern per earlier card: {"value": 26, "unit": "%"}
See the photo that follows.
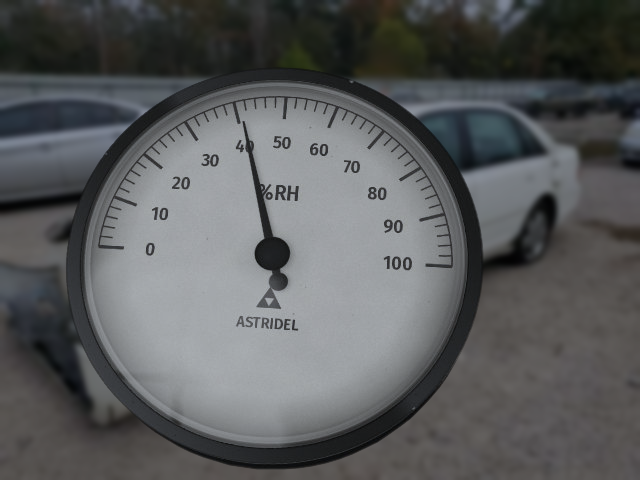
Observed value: {"value": 41, "unit": "%"}
